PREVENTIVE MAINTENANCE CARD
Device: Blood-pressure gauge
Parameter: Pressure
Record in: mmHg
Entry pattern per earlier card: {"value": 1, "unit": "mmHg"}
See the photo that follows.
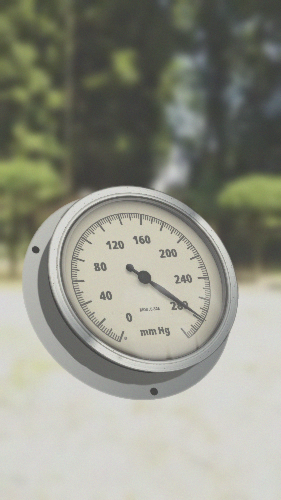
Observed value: {"value": 280, "unit": "mmHg"}
